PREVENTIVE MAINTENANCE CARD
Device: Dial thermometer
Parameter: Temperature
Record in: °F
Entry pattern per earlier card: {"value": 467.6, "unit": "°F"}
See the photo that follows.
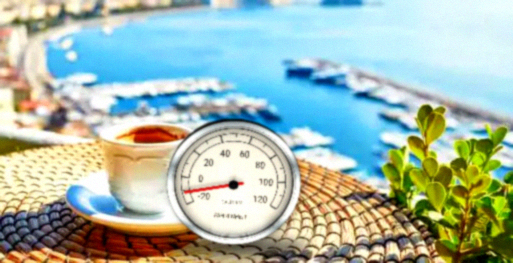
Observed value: {"value": -10, "unit": "°F"}
